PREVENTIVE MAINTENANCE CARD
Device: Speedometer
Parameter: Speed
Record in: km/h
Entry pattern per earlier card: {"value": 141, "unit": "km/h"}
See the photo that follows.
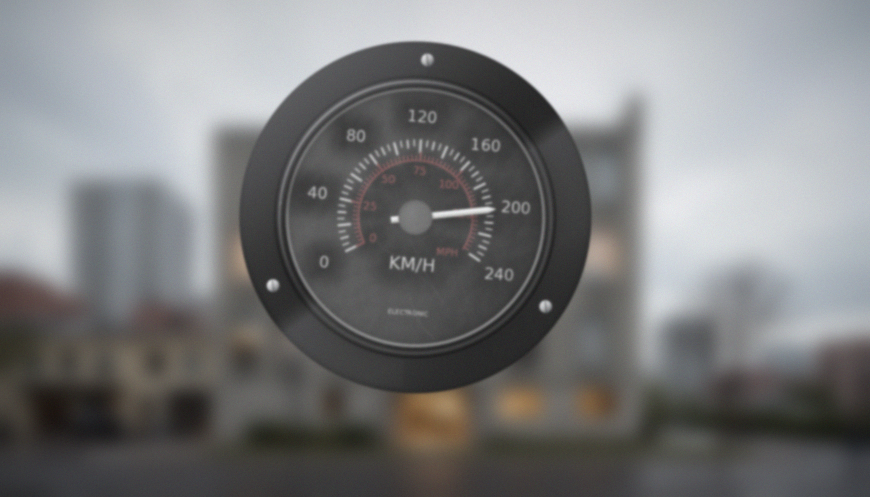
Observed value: {"value": 200, "unit": "km/h"}
